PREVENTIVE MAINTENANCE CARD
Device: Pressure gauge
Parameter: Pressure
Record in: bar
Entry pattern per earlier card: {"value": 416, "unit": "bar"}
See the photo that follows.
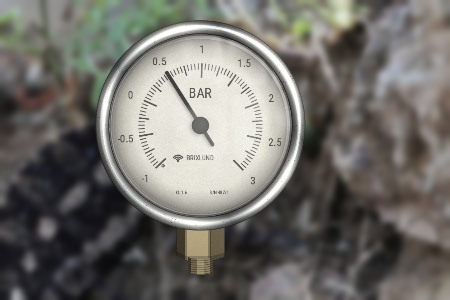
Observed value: {"value": 0.5, "unit": "bar"}
